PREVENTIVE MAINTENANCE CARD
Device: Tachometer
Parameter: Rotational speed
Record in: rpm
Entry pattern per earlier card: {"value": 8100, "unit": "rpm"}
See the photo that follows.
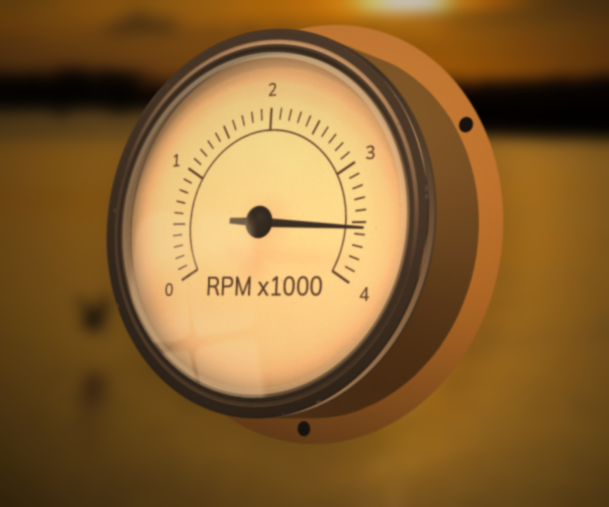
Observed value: {"value": 3550, "unit": "rpm"}
